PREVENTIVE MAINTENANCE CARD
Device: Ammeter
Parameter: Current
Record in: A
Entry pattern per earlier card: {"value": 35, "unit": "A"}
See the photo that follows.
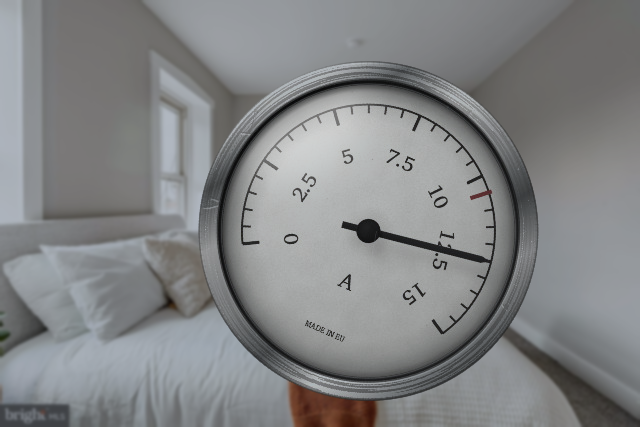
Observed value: {"value": 12.5, "unit": "A"}
